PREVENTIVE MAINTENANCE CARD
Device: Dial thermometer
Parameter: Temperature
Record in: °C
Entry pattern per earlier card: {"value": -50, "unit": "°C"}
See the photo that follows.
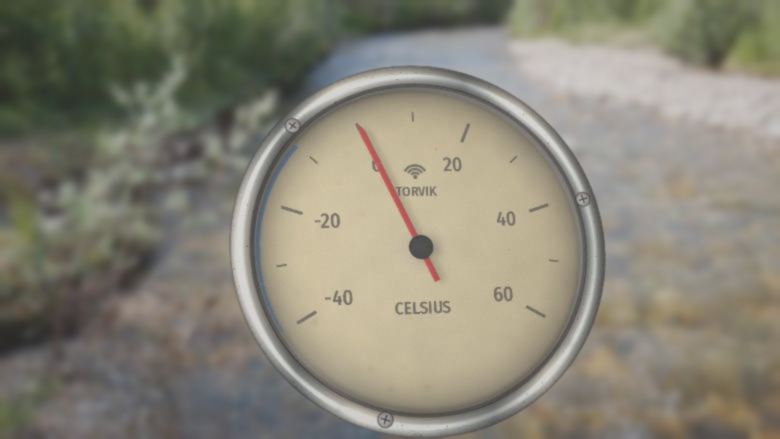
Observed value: {"value": 0, "unit": "°C"}
